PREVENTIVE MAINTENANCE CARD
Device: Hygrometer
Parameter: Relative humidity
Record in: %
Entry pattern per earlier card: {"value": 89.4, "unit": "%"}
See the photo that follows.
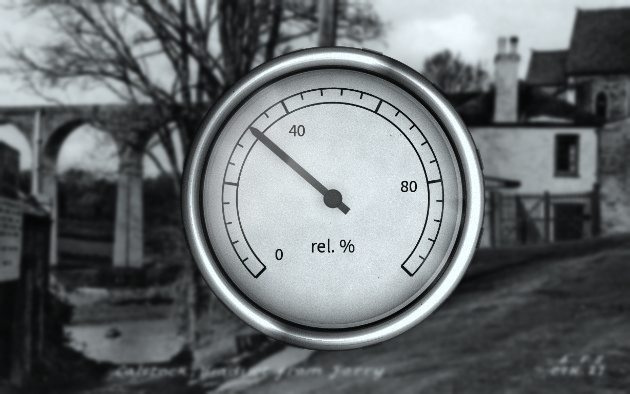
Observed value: {"value": 32, "unit": "%"}
